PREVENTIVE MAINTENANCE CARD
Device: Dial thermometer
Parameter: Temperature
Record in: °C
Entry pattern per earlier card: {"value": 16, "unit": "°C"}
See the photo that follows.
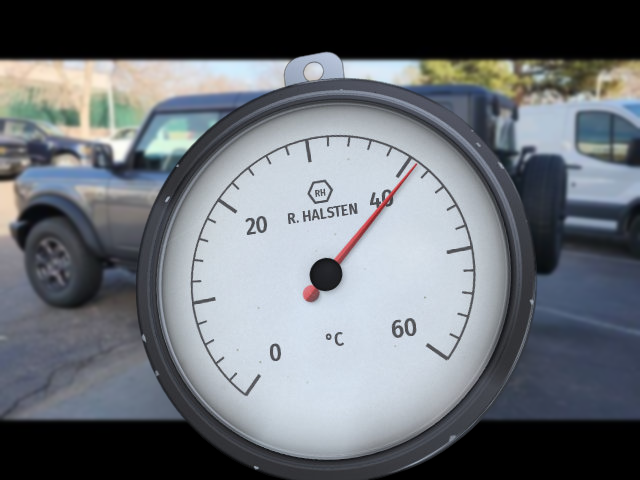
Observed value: {"value": 41, "unit": "°C"}
